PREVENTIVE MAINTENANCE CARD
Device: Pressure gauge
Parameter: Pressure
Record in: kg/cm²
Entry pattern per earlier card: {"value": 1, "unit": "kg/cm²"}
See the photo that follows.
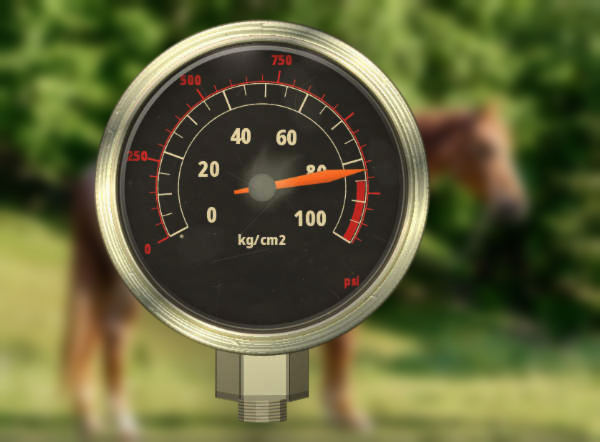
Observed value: {"value": 82.5, "unit": "kg/cm²"}
